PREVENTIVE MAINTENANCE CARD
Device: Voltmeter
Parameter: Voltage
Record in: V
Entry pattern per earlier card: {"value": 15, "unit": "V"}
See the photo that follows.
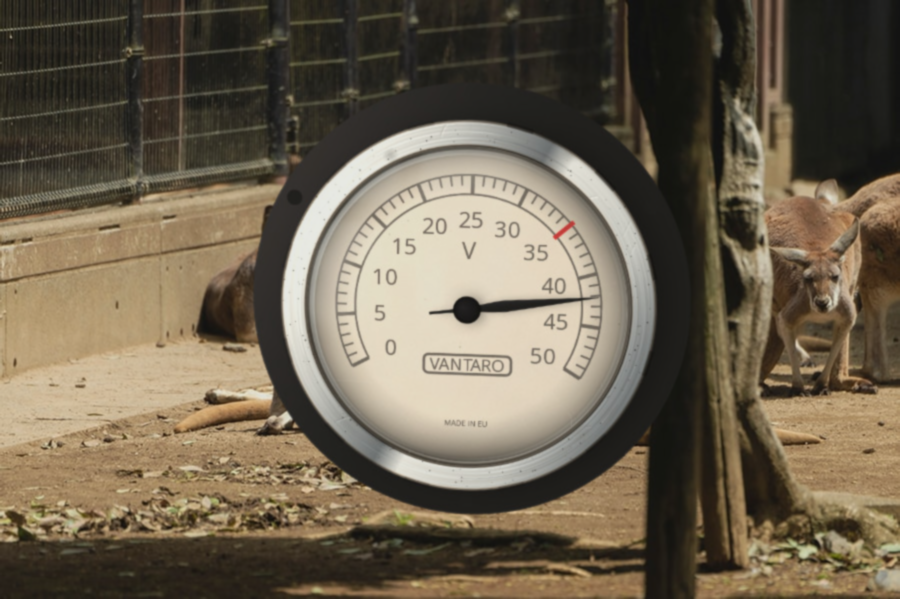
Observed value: {"value": 42, "unit": "V"}
